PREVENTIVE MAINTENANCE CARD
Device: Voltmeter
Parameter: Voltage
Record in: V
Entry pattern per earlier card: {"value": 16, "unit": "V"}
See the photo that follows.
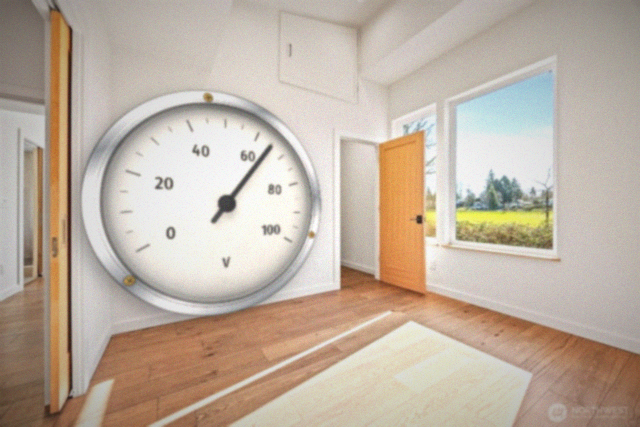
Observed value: {"value": 65, "unit": "V"}
